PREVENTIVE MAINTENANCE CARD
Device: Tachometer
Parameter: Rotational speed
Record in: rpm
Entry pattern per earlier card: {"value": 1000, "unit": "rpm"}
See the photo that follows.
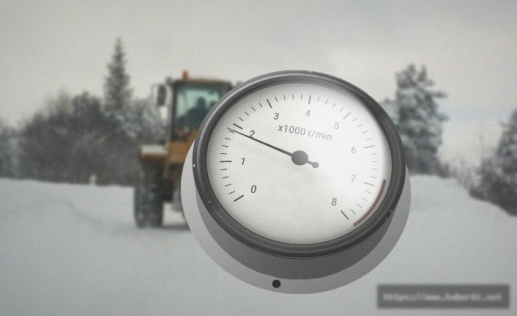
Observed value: {"value": 1800, "unit": "rpm"}
